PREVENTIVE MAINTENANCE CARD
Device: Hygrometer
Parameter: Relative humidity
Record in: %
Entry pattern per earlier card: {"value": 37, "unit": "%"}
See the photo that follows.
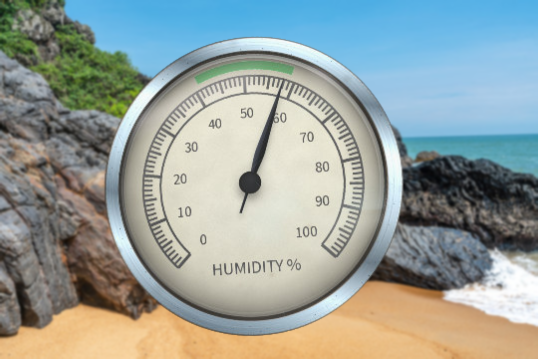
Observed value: {"value": 58, "unit": "%"}
